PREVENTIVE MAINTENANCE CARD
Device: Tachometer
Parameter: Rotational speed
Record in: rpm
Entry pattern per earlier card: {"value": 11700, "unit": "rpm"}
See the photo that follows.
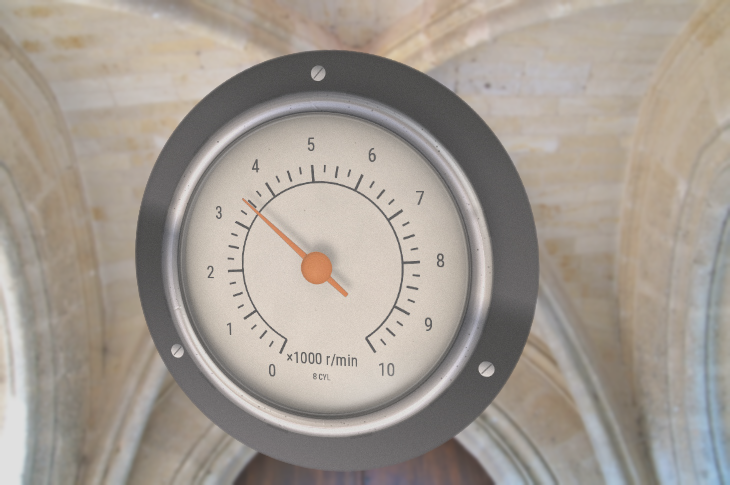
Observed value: {"value": 3500, "unit": "rpm"}
